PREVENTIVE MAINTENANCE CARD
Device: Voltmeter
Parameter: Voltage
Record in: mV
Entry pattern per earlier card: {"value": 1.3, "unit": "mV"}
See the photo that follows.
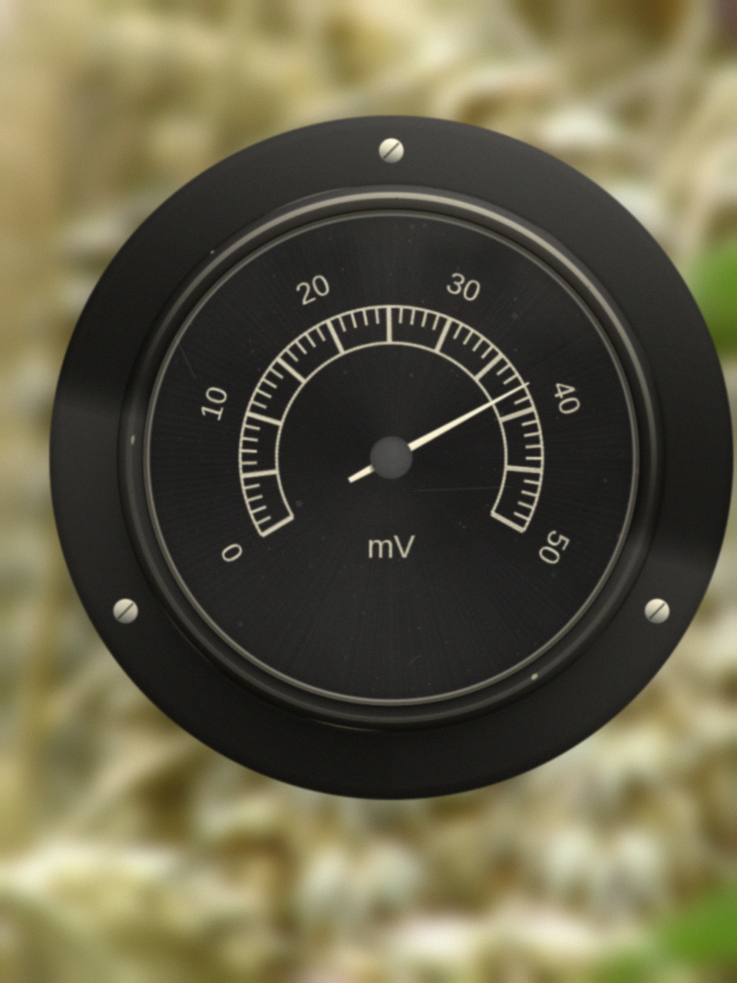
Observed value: {"value": 38, "unit": "mV"}
